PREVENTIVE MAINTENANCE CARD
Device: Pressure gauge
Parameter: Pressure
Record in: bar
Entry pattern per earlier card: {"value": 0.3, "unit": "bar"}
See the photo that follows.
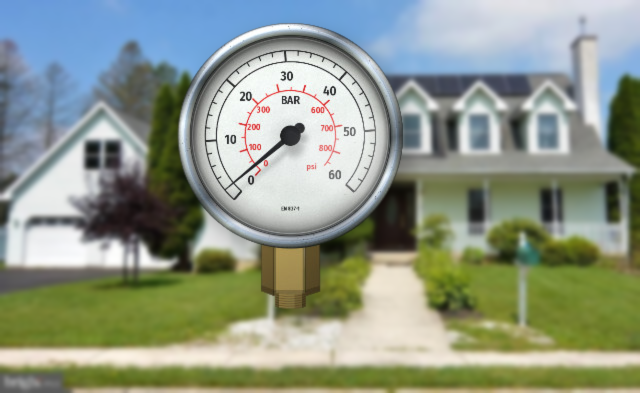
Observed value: {"value": 2, "unit": "bar"}
